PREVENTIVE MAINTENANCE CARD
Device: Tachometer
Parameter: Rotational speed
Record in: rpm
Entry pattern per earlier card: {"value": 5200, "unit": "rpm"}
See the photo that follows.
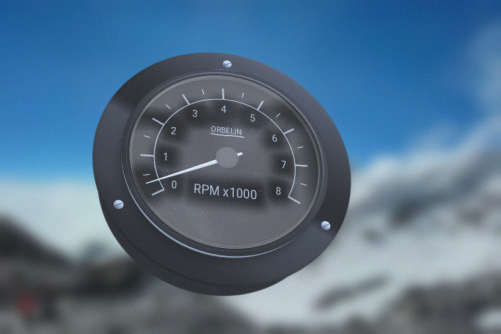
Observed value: {"value": 250, "unit": "rpm"}
